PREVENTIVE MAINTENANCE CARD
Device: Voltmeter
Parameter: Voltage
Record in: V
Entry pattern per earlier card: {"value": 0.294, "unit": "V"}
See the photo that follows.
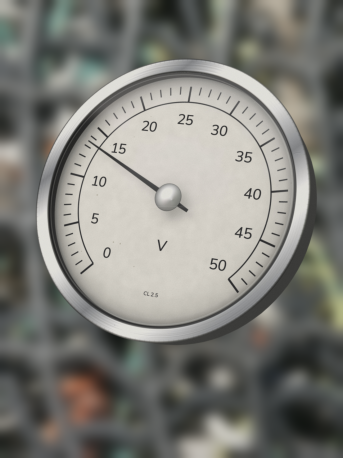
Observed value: {"value": 13.5, "unit": "V"}
